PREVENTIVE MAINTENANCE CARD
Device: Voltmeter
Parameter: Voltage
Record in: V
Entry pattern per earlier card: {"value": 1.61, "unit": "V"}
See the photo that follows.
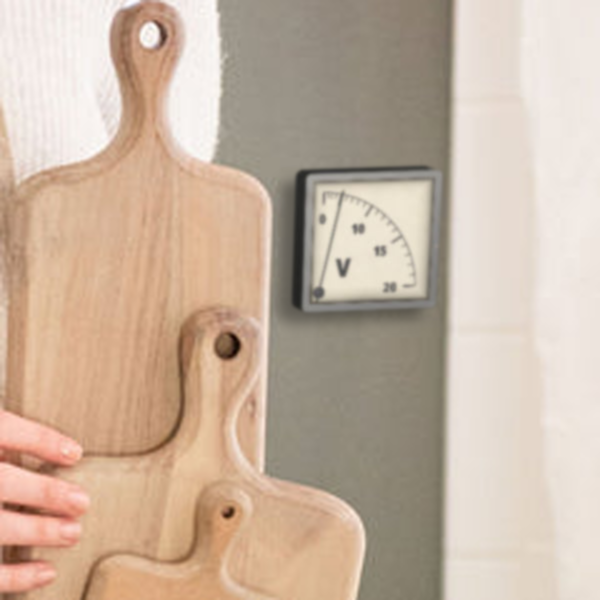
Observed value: {"value": 5, "unit": "V"}
